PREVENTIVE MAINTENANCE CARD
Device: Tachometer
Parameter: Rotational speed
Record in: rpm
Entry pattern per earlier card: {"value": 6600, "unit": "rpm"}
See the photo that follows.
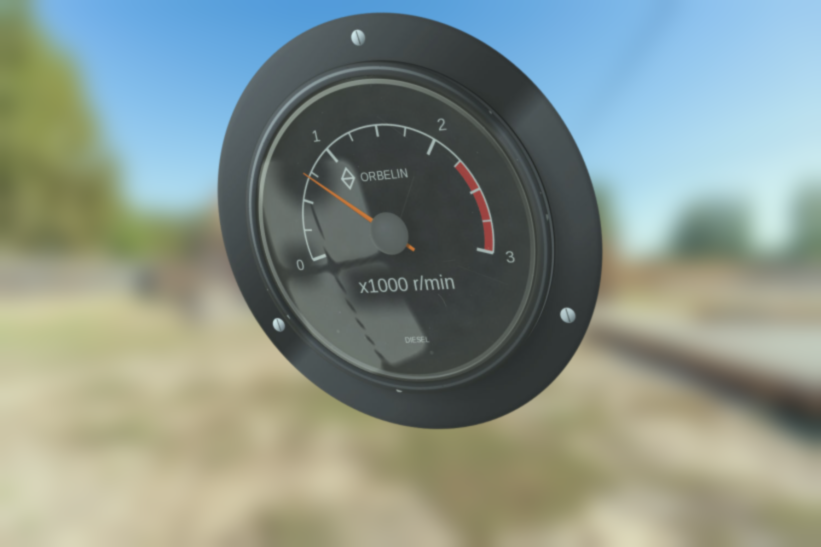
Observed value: {"value": 750, "unit": "rpm"}
